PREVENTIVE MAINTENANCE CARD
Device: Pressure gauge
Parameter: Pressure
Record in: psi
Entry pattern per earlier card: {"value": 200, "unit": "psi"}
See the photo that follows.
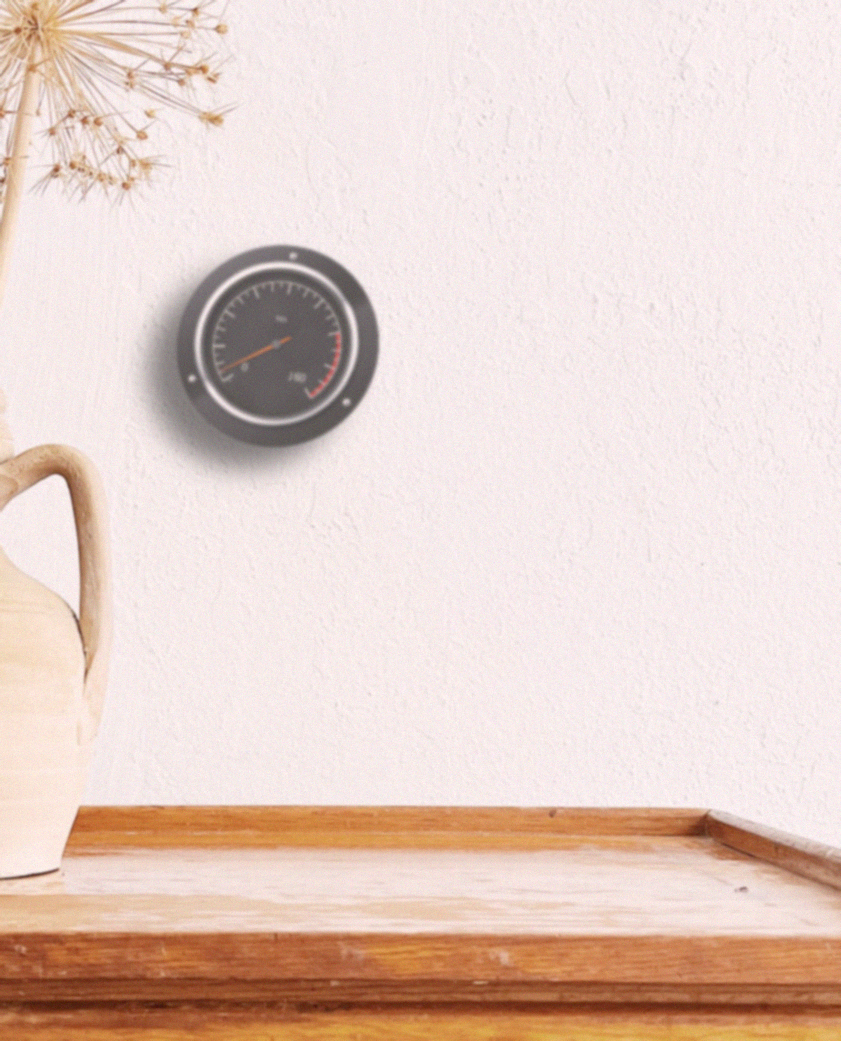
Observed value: {"value": 5, "unit": "psi"}
